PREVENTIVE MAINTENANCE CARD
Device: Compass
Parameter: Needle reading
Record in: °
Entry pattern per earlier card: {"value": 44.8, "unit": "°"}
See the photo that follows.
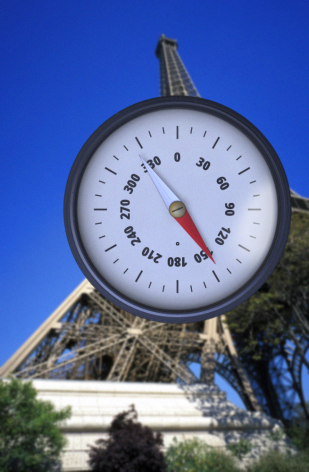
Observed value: {"value": 145, "unit": "°"}
